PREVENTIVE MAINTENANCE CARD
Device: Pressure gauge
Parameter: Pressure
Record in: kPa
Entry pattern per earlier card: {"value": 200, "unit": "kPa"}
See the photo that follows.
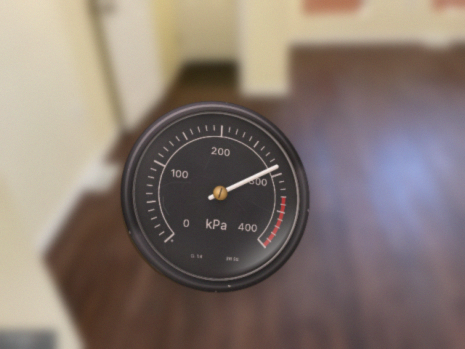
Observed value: {"value": 290, "unit": "kPa"}
